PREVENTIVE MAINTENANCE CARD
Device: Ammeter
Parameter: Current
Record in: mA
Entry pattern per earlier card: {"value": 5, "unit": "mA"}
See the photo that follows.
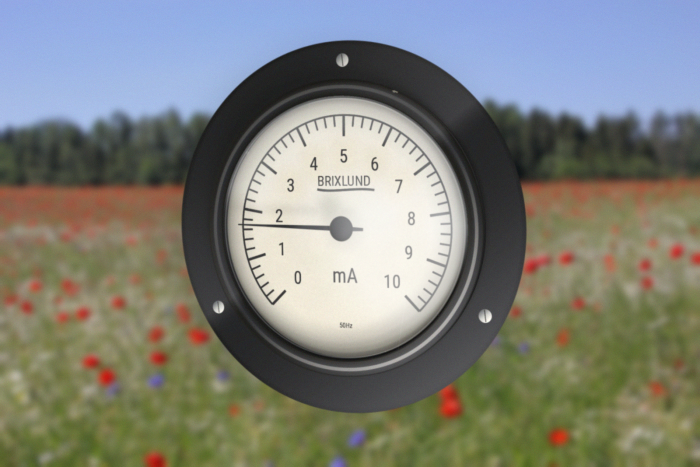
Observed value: {"value": 1.7, "unit": "mA"}
